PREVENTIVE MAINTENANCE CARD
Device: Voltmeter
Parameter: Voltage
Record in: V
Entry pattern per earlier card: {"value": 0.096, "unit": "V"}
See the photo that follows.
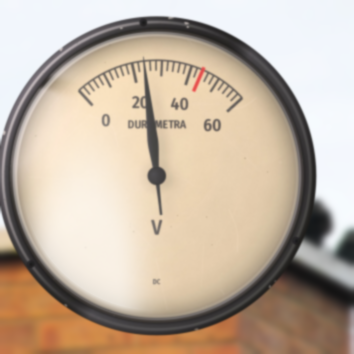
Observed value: {"value": 24, "unit": "V"}
